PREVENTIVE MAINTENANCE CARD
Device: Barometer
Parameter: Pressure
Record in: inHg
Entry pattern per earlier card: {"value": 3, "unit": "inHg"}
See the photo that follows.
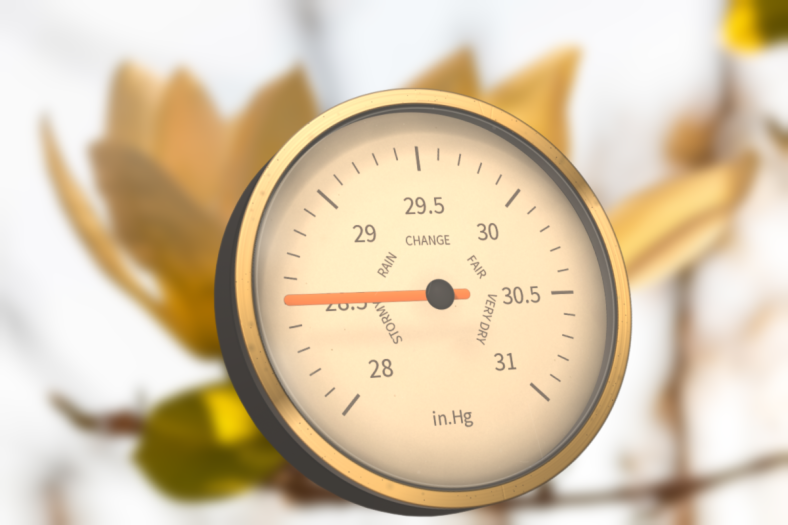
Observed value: {"value": 28.5, "unit": "inHg"}
